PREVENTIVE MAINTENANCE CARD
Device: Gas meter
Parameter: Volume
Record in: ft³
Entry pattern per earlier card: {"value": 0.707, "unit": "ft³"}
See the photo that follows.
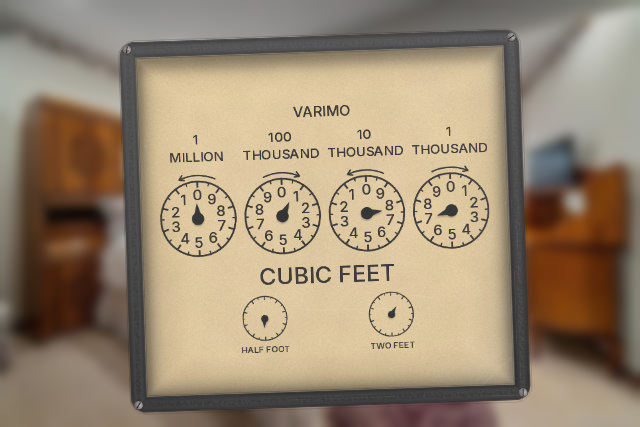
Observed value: {"value": 7700, "unit": "ft³"}
